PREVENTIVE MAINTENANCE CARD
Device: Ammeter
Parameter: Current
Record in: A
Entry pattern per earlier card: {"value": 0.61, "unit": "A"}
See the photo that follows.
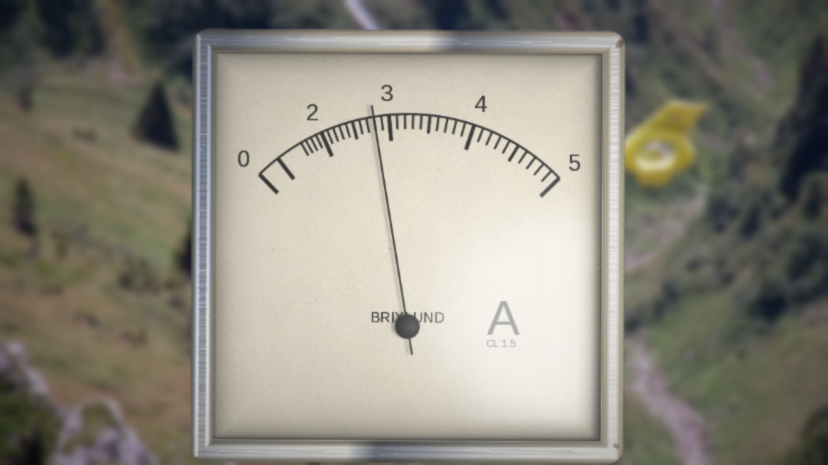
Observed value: {"value": 2.8, "unit": "A"}
